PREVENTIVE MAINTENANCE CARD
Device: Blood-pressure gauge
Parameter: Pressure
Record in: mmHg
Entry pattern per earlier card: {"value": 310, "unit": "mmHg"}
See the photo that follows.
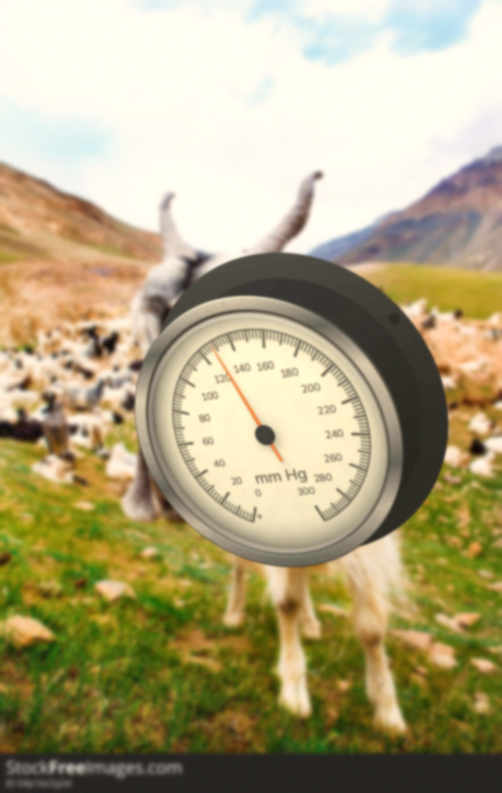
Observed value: {"value": 130, "unit": "mmHg"}
